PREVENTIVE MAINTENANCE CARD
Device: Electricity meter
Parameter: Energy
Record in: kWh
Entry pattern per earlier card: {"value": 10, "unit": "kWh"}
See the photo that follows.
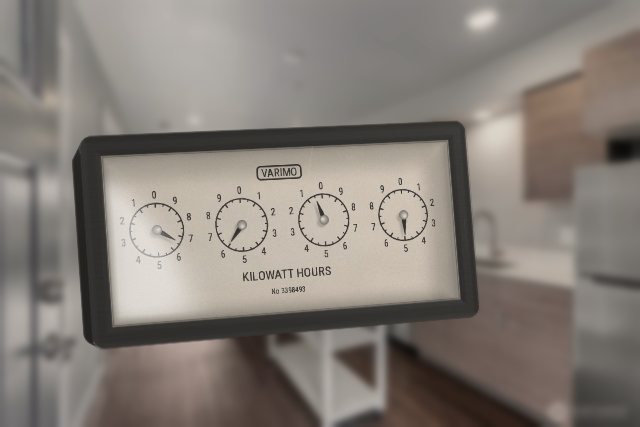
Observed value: {"value": 6605, "unit": "kWh"}
